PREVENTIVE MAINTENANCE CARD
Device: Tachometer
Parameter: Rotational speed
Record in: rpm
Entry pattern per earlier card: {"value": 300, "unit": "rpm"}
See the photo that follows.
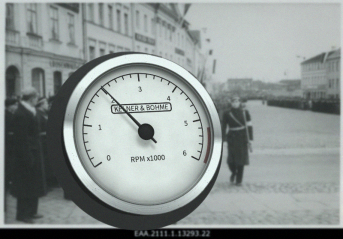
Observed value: {"value": 2000, "unit": "rpm"}
